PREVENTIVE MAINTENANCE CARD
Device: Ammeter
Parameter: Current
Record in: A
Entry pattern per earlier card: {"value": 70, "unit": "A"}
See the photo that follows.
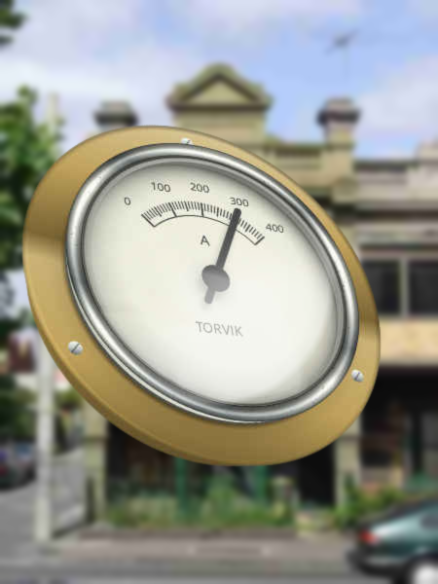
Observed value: {"value": 300, "unit": "A"}
